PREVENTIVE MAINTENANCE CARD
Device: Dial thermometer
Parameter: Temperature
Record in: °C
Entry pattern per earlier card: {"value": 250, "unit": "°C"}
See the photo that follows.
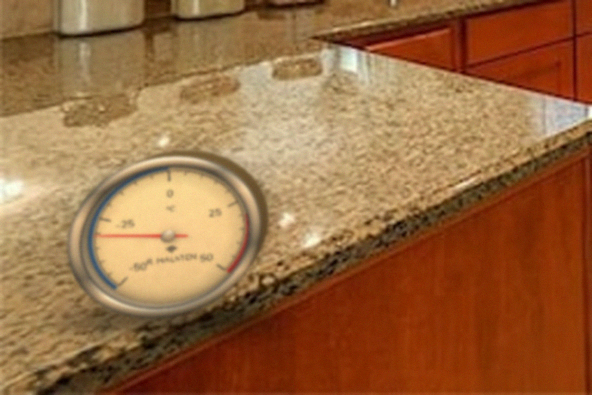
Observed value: {"value": -30, "unit": "°C"}
